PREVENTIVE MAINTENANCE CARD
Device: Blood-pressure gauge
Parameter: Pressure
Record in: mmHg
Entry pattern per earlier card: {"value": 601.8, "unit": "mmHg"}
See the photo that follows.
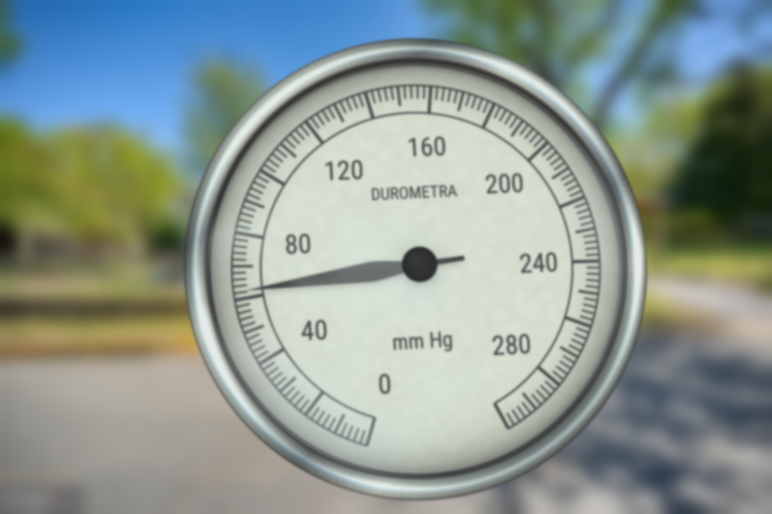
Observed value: {"value": 62, "unit": "mmHg"}
